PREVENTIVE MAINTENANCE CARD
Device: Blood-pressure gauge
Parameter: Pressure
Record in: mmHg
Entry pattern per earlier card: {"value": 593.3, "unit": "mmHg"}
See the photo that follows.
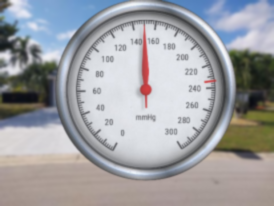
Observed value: {"value": 150, "unit": "mmHg"}
